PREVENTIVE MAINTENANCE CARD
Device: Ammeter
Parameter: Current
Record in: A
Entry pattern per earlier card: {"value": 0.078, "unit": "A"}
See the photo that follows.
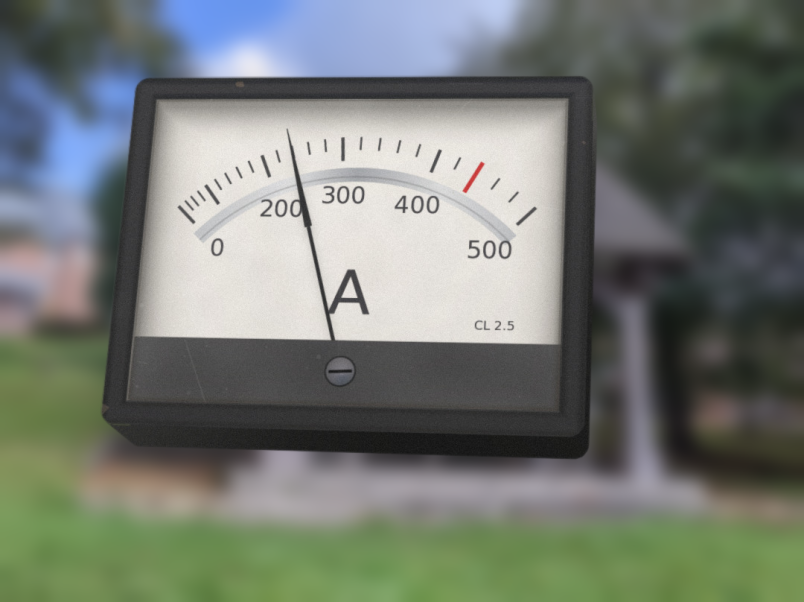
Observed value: {"value": 240, "unit": "A"}
